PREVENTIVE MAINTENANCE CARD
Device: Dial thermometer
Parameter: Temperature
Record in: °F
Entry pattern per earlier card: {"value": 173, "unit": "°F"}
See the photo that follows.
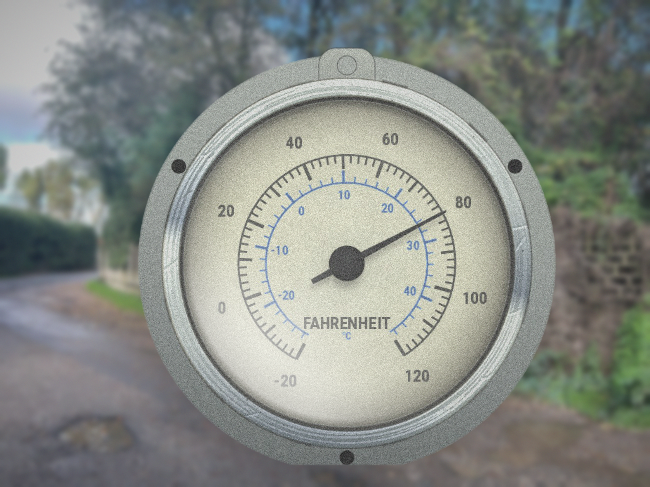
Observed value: {"value": 80, "unit": "°F"}
